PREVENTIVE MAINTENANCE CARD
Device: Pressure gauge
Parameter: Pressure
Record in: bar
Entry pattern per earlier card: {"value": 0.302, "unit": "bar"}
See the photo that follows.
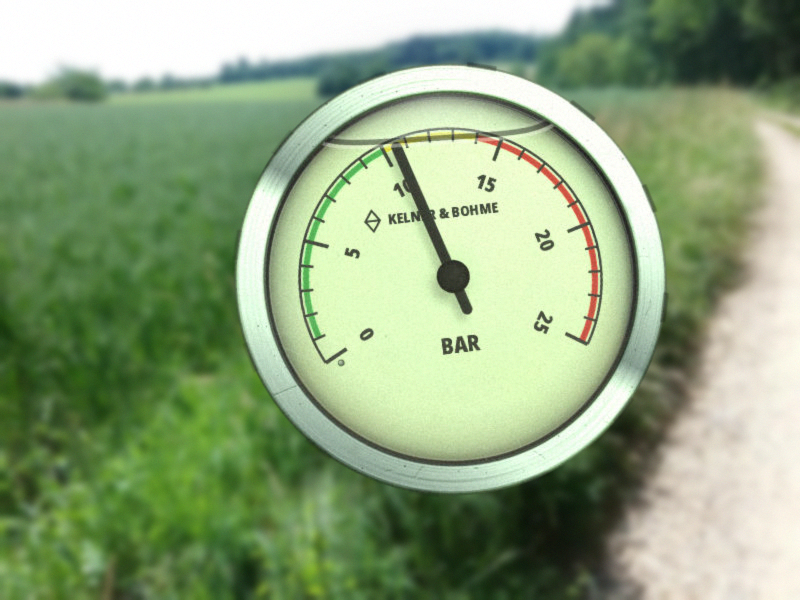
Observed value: {"value": 10.5, "unit": "bar"}
